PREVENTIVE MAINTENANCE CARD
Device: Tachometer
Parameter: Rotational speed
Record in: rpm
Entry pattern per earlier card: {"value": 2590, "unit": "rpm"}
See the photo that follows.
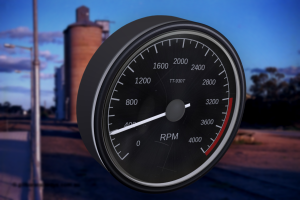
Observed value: {"value": 400, "unit": "rpm"}
